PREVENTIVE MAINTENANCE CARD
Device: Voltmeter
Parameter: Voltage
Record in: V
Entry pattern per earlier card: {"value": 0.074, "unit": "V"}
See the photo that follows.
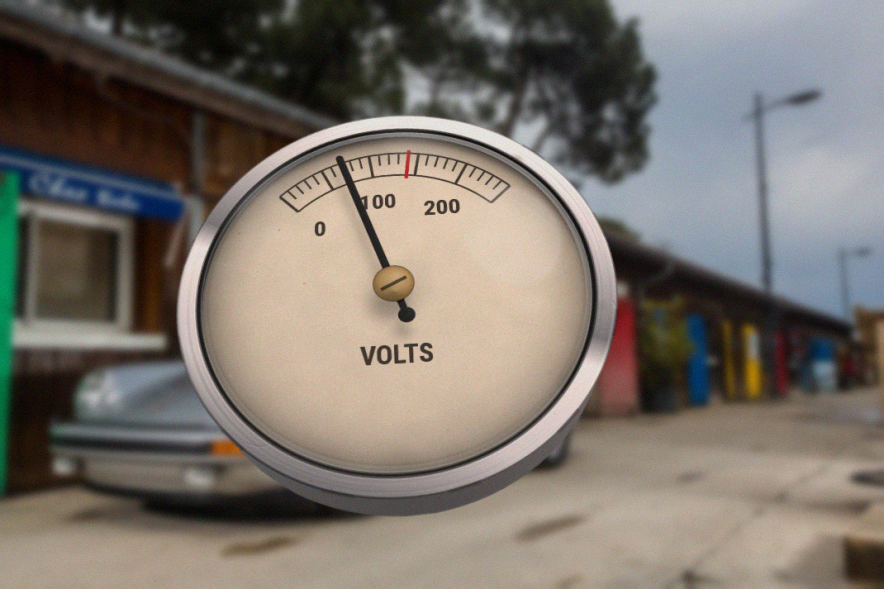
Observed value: {"value": 70, "unit": "V"}
